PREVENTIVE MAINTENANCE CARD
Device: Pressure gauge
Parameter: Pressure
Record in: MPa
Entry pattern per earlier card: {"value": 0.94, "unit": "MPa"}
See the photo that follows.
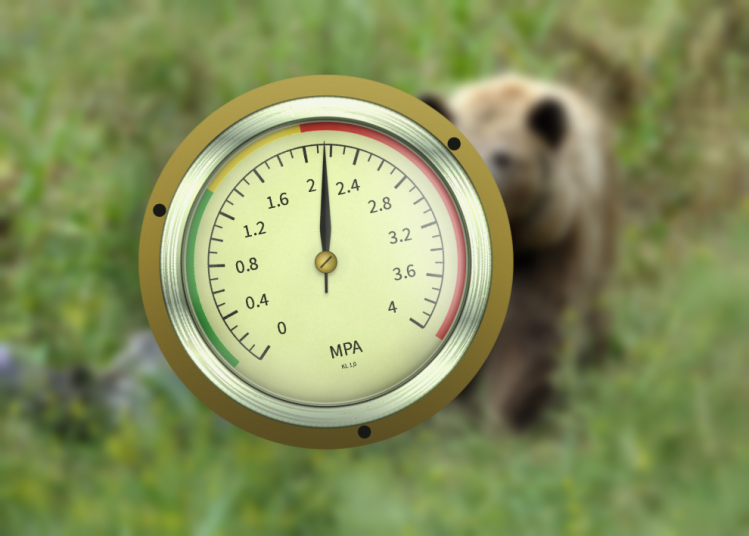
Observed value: {"value": 2.15, "unit": "MPa"}
